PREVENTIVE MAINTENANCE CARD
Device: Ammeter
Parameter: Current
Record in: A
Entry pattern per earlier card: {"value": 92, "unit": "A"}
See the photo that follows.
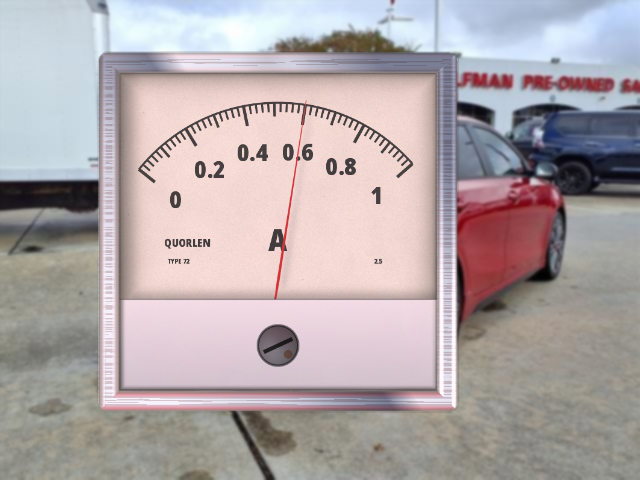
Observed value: {"value": 0.6, "unit": "A"}
